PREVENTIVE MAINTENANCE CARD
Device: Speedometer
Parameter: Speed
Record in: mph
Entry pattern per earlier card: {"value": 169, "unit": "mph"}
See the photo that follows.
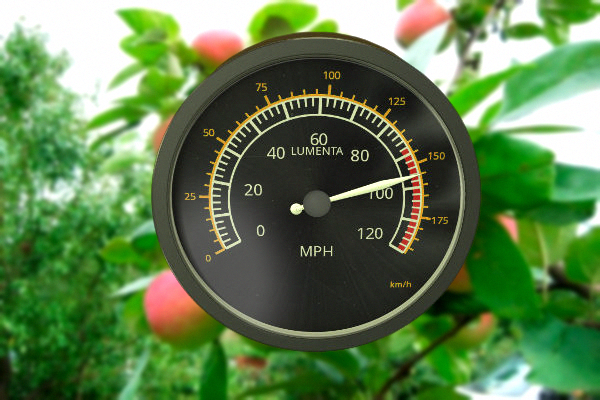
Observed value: {"value": 96, "unit": "mph"}
